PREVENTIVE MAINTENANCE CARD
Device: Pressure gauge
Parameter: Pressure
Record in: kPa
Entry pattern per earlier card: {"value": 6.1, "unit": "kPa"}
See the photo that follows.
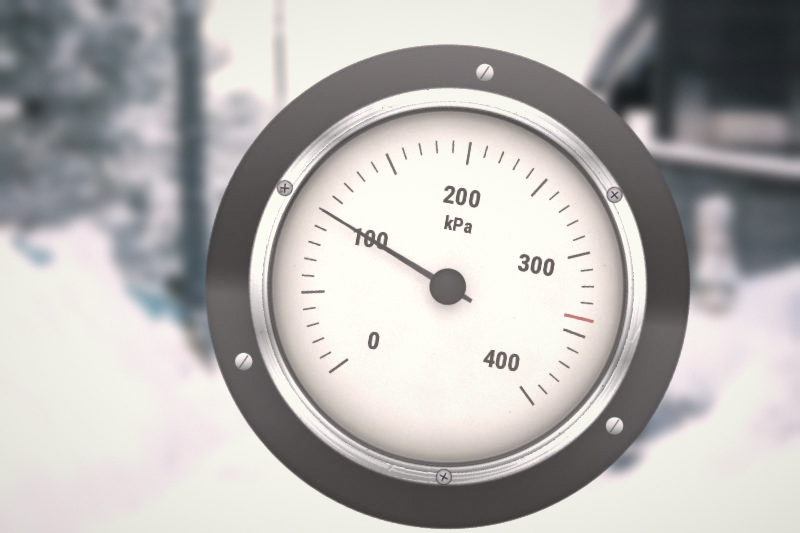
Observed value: {"value": 100, "unit": "kPa"}
